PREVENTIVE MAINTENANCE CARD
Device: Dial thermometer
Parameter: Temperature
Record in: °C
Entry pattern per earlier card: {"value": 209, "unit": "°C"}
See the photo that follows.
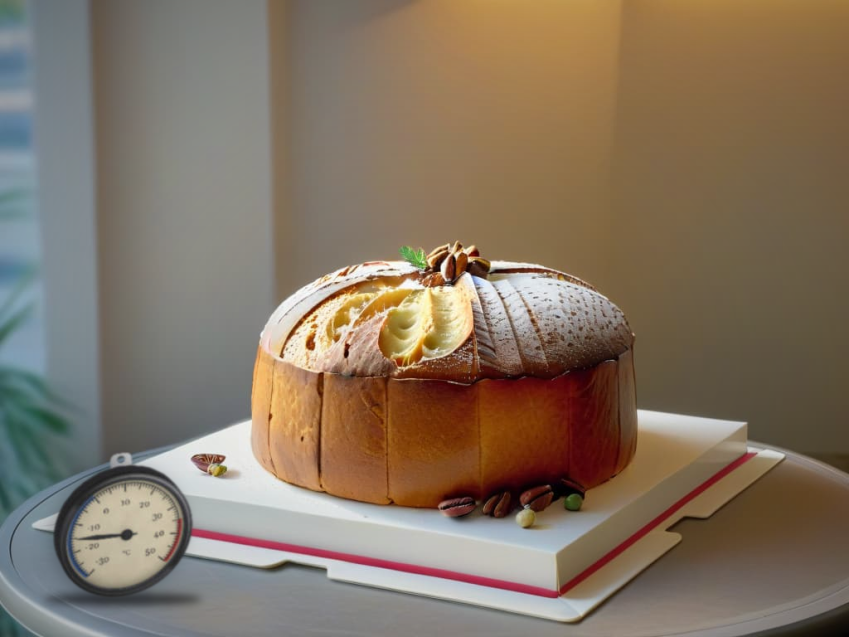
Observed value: {"value": -15, "unit": "°C"}
